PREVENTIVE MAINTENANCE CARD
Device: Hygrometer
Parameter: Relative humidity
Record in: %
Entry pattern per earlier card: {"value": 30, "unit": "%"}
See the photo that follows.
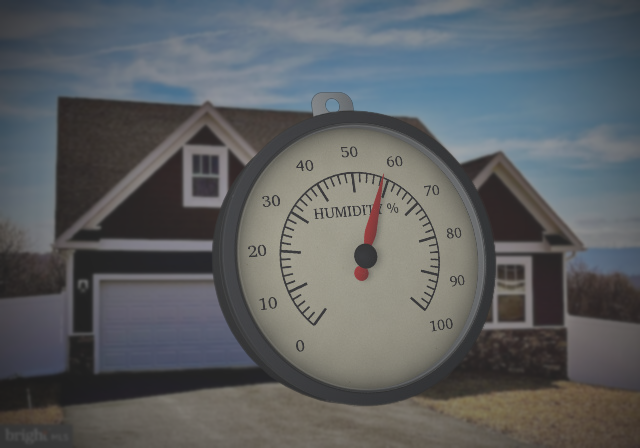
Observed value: {"value": 58, "unit": "%"}
